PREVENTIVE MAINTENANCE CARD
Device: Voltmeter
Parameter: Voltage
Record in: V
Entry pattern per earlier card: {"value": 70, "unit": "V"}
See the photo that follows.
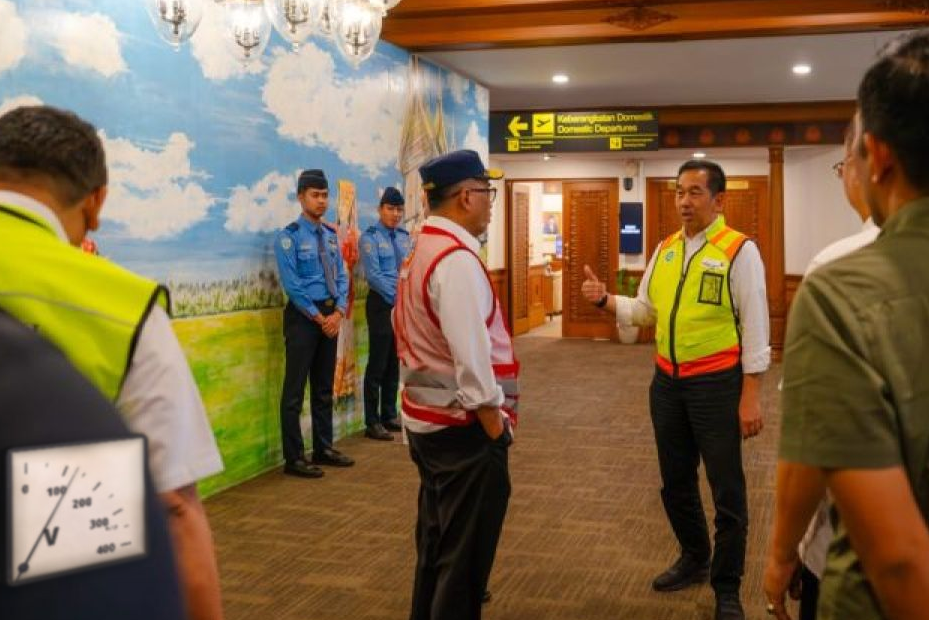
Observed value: {"value": 125, "unit": "V"}
